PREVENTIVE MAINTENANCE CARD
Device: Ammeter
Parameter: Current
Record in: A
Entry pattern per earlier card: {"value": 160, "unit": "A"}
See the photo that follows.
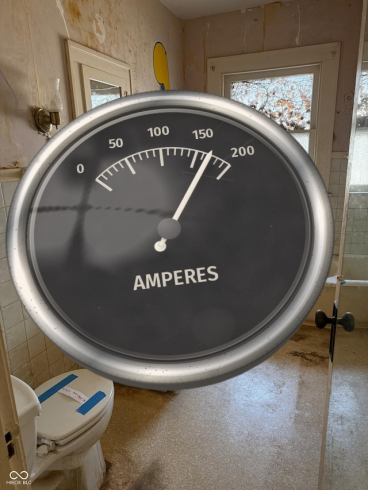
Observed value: {"value": 170, "unit": "A"}
